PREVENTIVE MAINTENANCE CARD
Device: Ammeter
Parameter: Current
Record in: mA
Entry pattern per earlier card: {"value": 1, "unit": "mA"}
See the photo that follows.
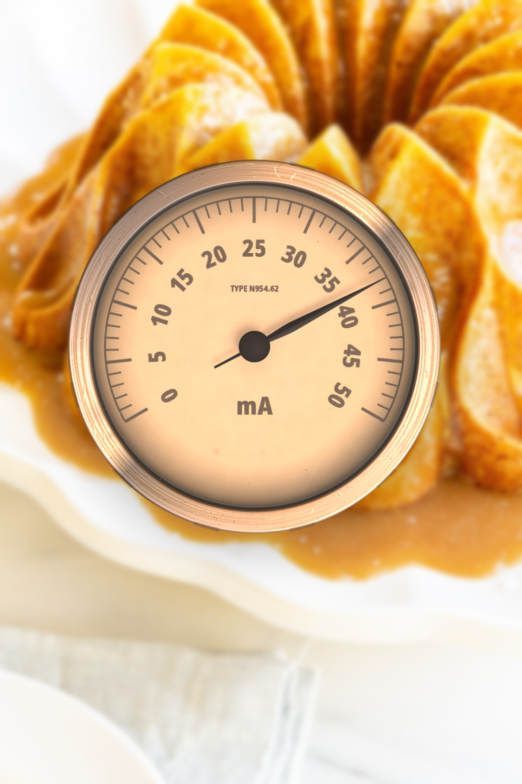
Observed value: {"value": 38, "unit": "mA"}
